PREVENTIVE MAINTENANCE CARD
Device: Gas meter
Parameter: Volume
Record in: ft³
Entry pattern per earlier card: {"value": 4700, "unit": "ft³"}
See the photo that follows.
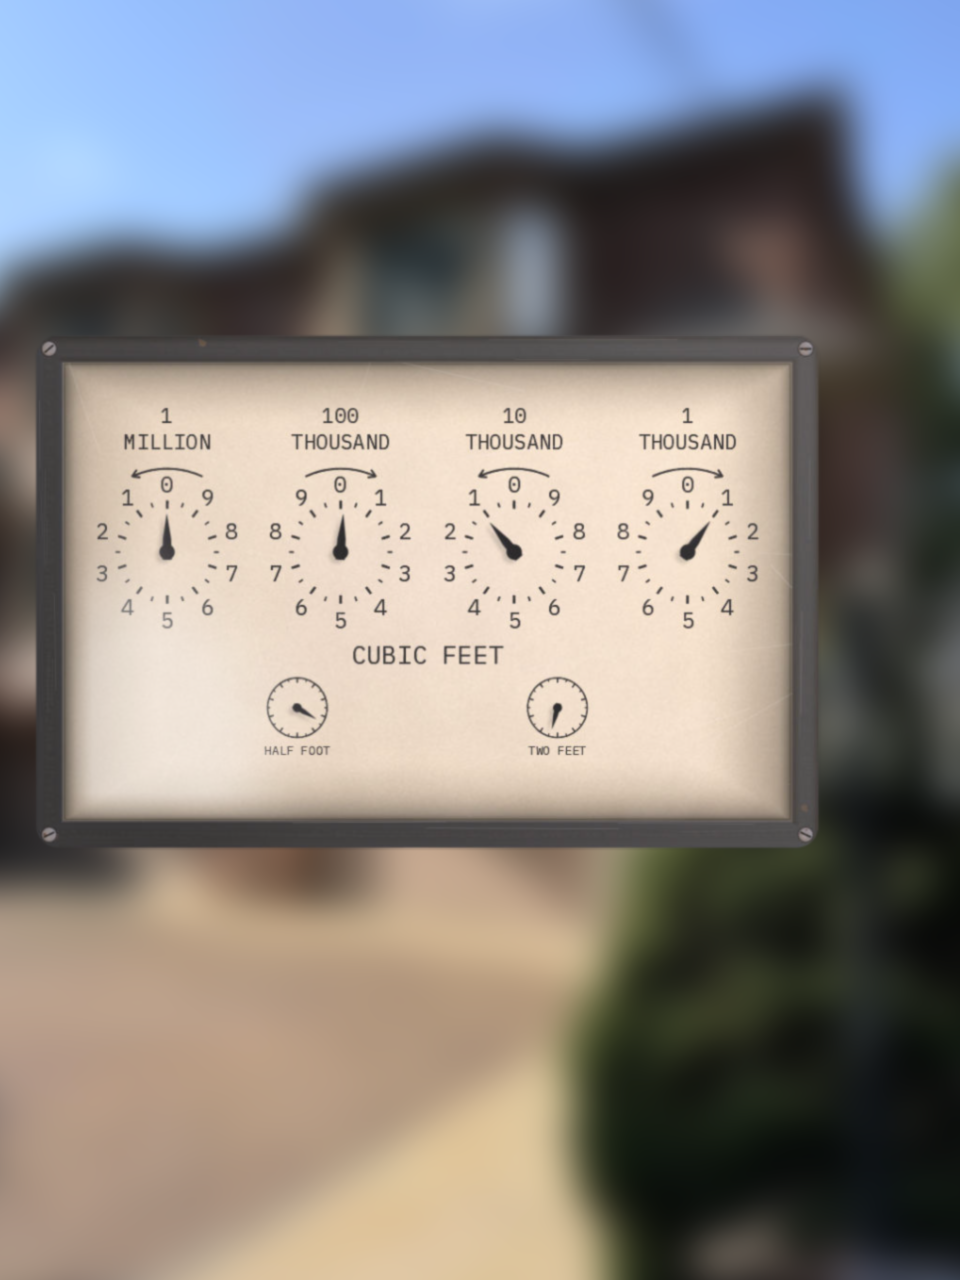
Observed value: {"value": 1100, "unit": "ft³"}
